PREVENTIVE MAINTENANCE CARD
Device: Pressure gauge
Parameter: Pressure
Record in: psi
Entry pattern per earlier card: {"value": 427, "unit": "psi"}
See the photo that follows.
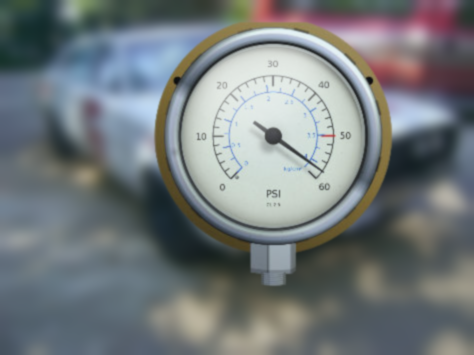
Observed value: {"value": 58, "unit": "psi"}
